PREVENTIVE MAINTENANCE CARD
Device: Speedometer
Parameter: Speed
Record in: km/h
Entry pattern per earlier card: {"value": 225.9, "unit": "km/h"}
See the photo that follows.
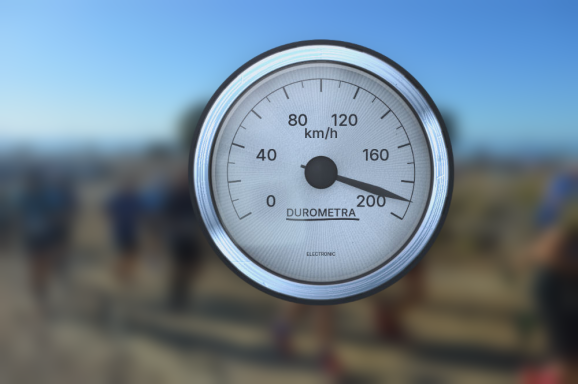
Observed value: {"value": 190, "unit": "km/h"}
